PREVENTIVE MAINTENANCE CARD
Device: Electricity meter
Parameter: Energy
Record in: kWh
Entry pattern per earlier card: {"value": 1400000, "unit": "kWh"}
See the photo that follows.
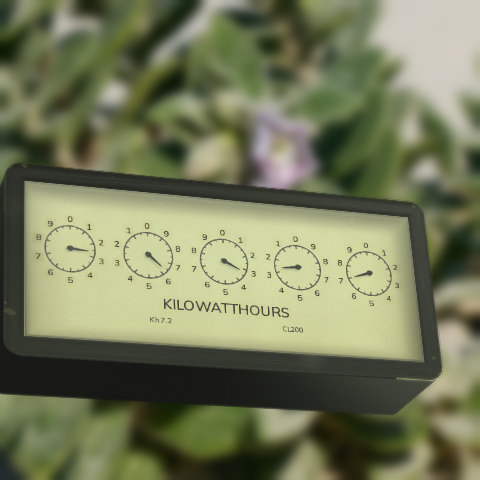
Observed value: {"value": 26327, "unit": "kWh"}
